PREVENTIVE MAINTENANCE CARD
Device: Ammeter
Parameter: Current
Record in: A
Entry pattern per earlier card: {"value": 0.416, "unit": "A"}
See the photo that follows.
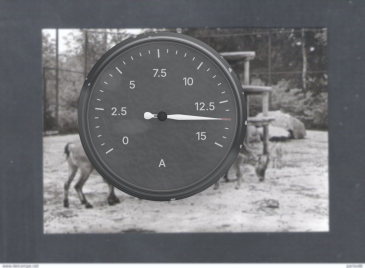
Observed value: {"value": 13.5, "unit": "A"}
